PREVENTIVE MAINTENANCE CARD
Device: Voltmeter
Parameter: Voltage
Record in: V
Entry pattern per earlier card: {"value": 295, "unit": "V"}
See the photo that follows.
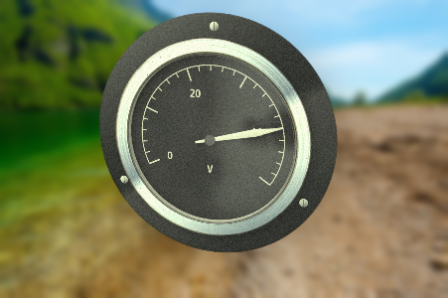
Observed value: {"value": 40, "unit": "V"}
